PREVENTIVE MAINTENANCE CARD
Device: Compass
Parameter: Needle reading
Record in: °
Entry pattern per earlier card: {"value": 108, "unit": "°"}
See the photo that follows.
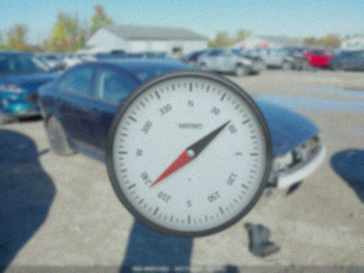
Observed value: {"value": 230, "unit": "°"}
